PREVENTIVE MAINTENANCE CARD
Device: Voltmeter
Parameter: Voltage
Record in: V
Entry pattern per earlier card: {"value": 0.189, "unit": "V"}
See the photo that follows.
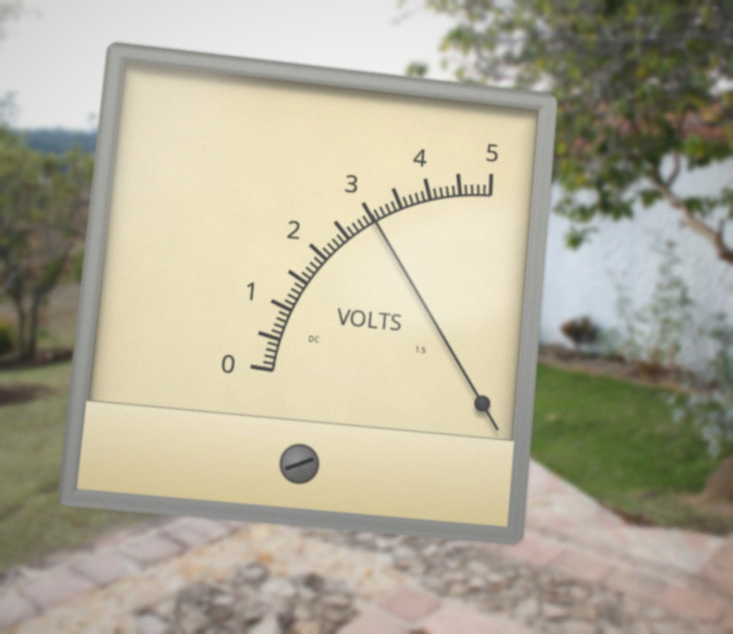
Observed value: {"value": 3, "unit": "V"}
